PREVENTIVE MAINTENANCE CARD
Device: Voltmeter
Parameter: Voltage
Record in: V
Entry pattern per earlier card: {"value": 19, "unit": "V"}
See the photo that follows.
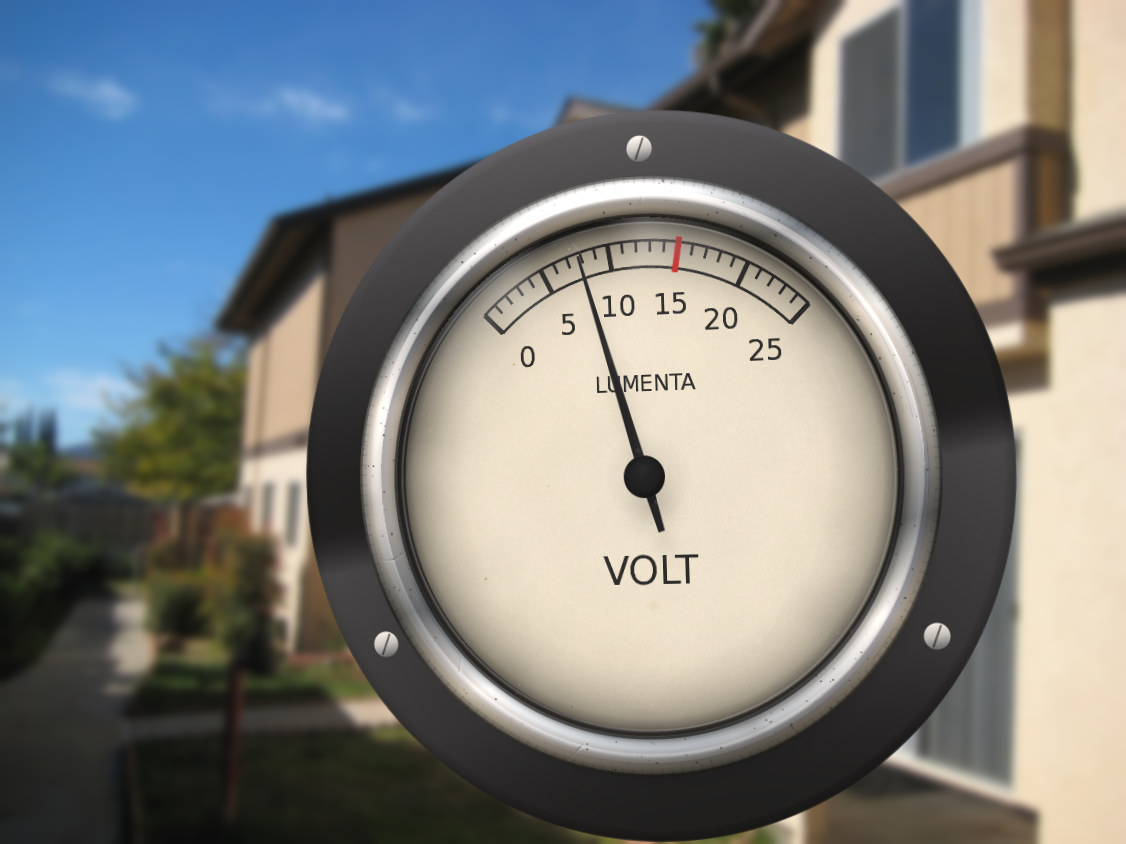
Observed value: {"value": 8, "unit": "V"}
